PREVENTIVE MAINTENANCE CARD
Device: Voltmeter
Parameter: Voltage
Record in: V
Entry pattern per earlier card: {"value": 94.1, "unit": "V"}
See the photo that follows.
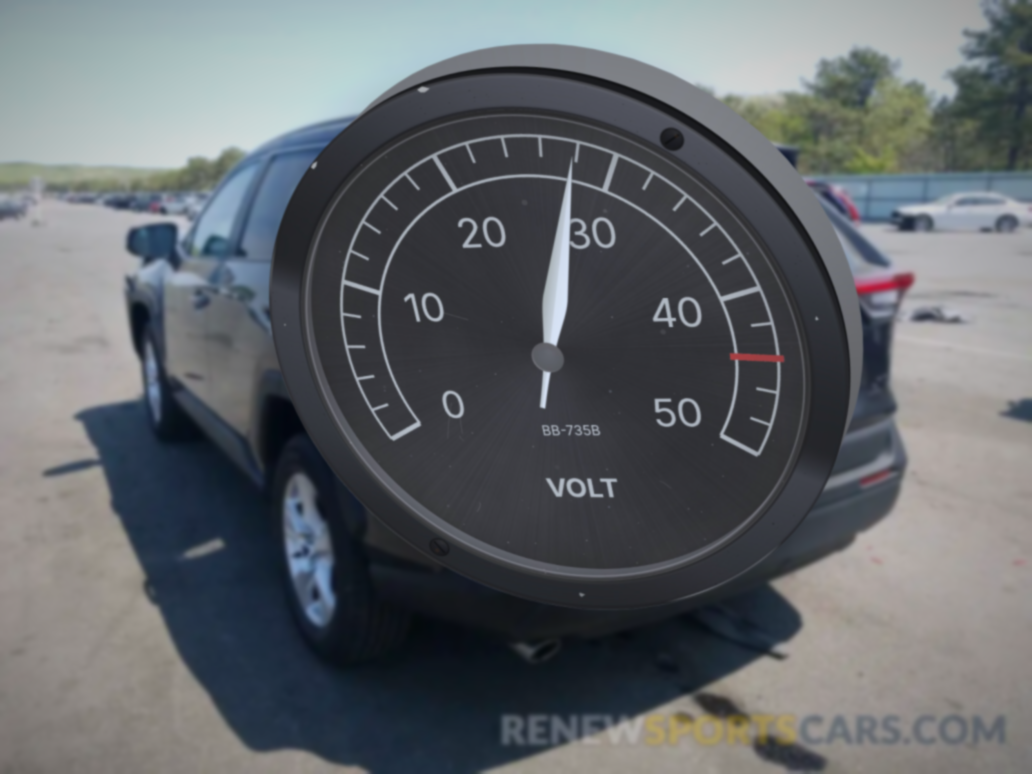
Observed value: {"value": 28, "unit": "V"}
